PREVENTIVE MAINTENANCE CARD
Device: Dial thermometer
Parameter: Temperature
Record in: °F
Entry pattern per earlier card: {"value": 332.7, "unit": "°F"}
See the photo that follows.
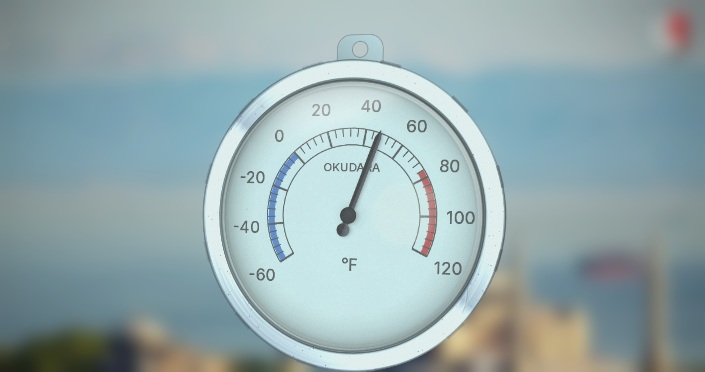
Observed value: {"value": 48, "unit": "°F"}
